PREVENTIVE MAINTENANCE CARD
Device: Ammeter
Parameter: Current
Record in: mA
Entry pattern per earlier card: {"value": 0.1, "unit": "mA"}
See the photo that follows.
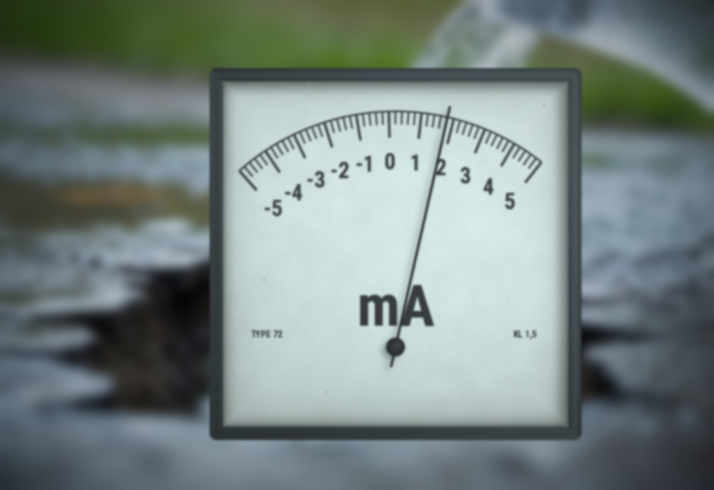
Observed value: {"value": 1.8, "unit": "mA"}
